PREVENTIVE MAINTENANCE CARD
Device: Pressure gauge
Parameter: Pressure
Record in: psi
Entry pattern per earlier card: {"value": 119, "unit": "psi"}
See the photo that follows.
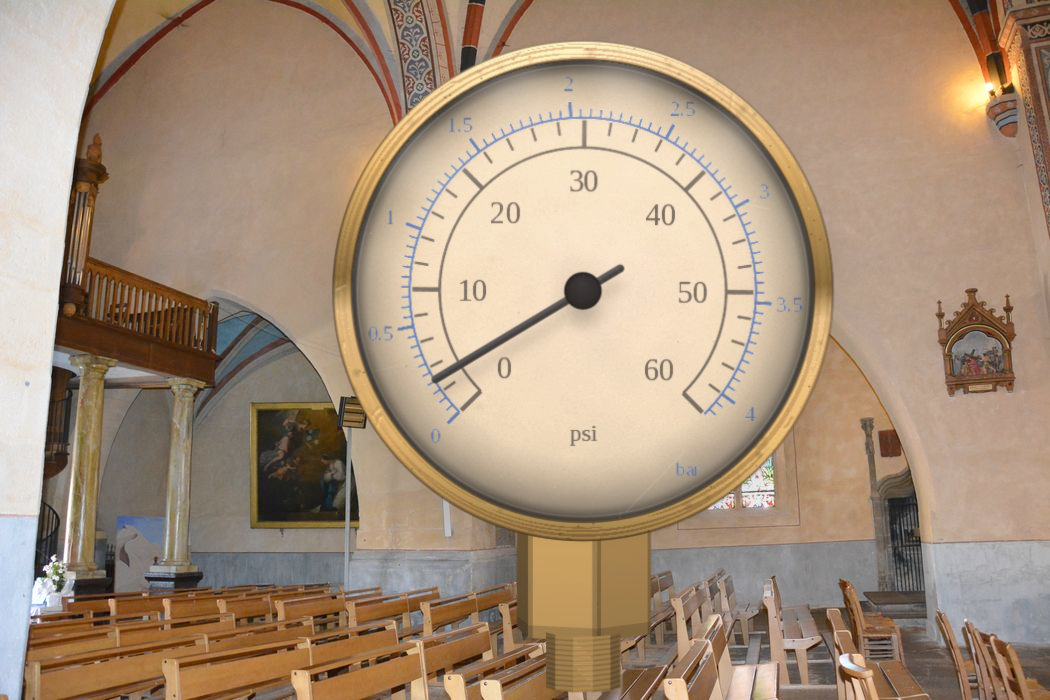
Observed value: {"value": 3, "unit": "psi"}
